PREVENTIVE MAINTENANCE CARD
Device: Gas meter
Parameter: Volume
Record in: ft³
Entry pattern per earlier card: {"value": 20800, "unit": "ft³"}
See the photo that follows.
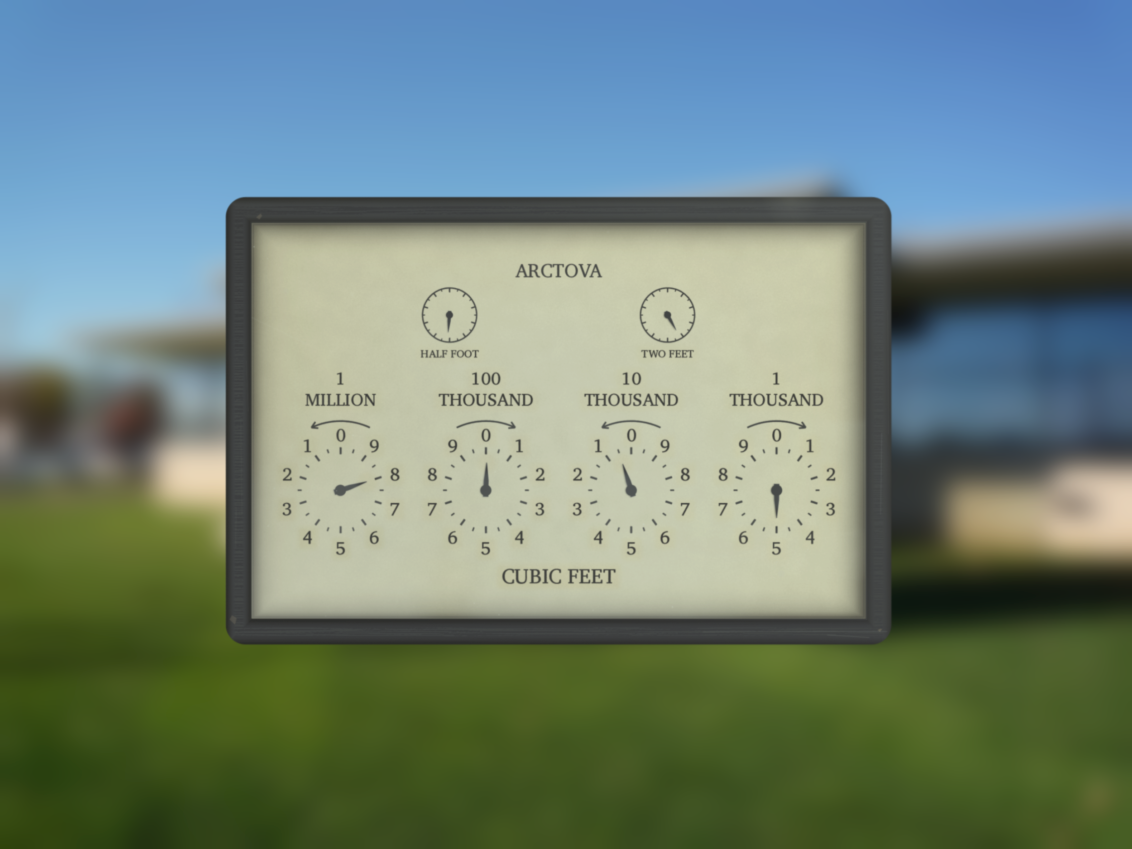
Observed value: {"value": 800500, "unit": "ft³"}
